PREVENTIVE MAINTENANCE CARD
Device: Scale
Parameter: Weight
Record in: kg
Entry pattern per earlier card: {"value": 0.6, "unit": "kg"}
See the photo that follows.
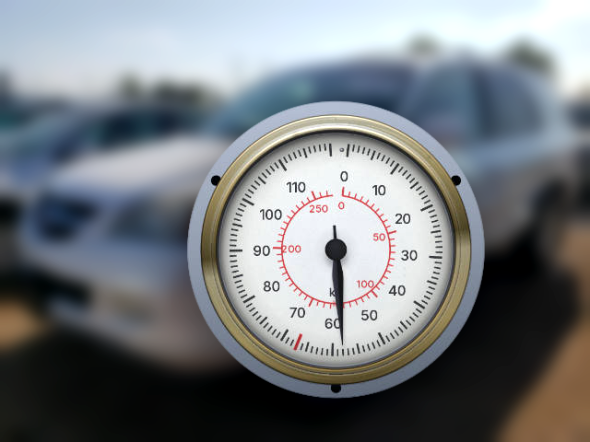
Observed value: {"value": 58, "unit": "kg"}
